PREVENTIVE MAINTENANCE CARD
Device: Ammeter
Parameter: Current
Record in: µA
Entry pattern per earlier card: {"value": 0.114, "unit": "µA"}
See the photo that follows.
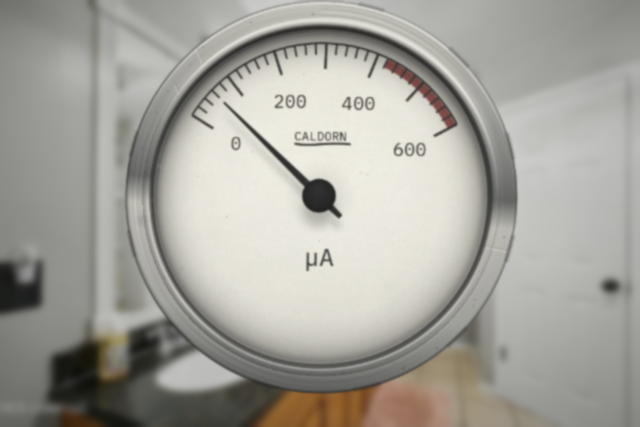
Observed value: {"value": 60, "unit": "µA"}
